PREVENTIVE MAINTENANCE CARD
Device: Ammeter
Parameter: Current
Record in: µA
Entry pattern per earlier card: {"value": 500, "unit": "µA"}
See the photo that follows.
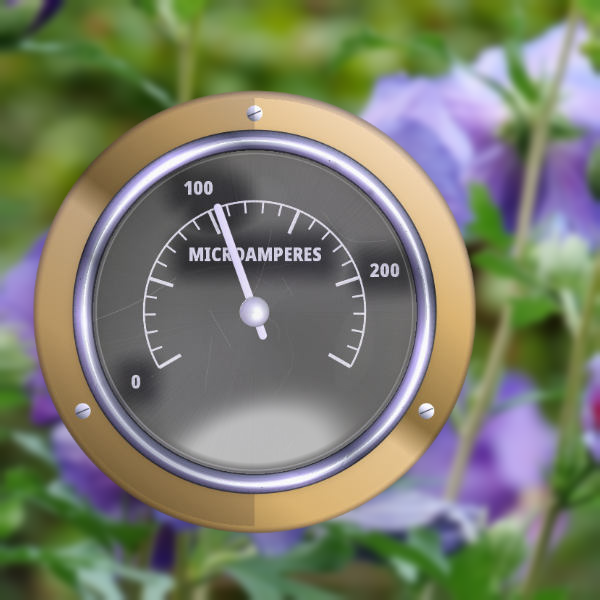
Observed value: {"value": 105, "unit": "µA"}
